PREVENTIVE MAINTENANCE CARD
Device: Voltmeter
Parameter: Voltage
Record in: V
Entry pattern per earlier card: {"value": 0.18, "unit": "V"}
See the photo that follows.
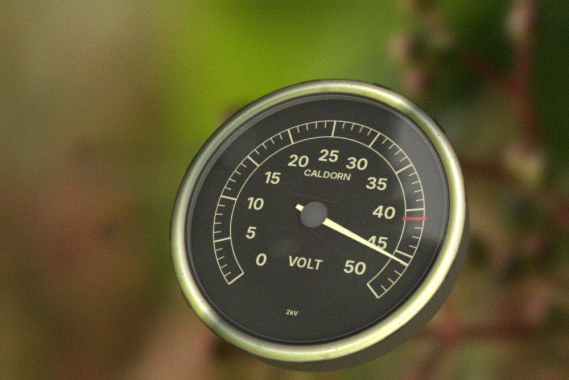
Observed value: {"value": 46, "unit": "V"}
